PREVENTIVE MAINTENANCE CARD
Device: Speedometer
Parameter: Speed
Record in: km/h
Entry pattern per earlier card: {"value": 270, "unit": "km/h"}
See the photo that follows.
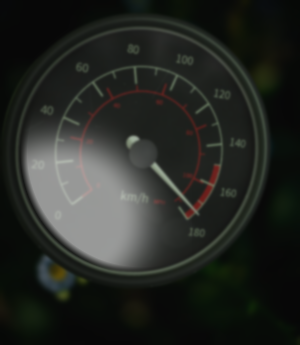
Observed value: {"value": 175, "unit": "km/h"}
